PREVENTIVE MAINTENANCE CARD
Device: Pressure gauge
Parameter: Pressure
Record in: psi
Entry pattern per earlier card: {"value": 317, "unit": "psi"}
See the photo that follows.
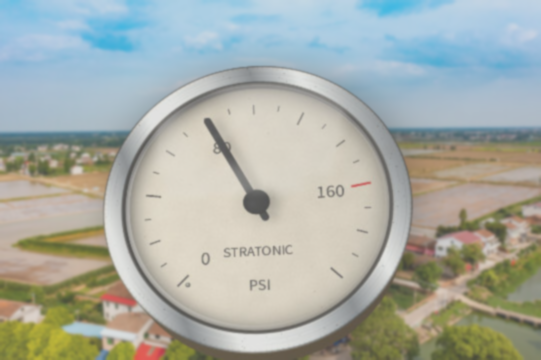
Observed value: {"value": 80, "unit": "psi"}
